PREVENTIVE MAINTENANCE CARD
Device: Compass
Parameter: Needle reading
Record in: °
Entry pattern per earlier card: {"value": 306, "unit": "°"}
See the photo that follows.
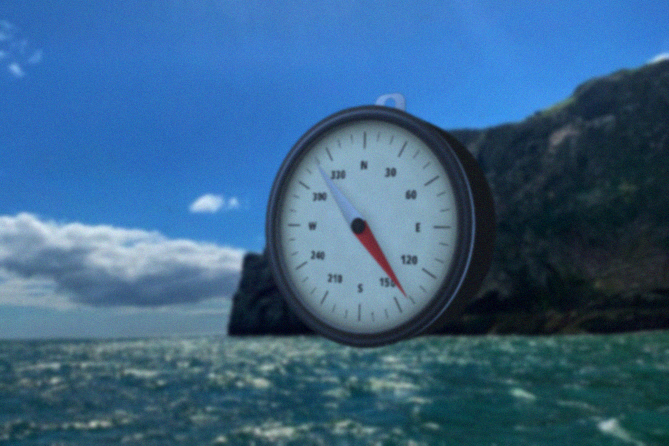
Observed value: {"value": 140, "unit": "°"}
